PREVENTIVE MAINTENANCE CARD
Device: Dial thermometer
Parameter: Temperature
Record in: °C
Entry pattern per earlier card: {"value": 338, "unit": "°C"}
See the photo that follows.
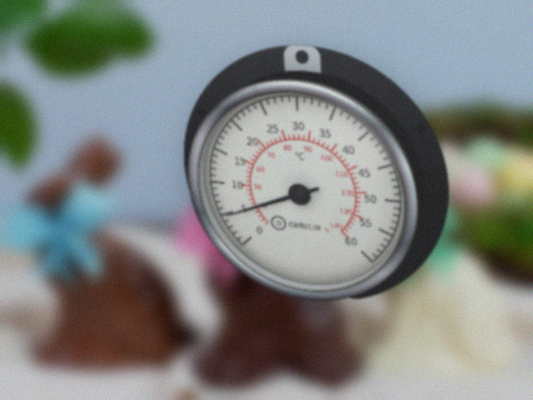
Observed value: {"value": 5, "unit": "°C"}
